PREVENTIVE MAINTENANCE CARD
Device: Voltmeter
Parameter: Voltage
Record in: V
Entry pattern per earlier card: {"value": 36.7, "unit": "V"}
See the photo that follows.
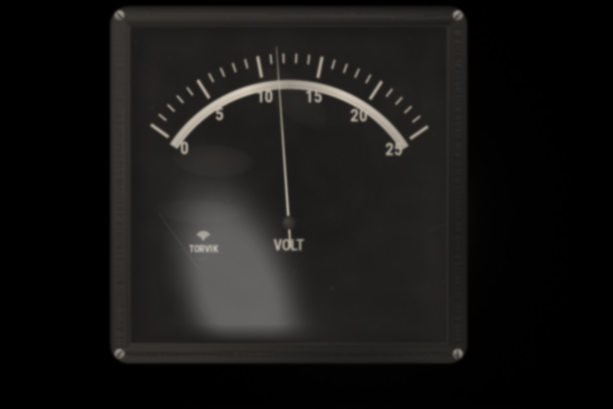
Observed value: {"value": 11.5, "unit": "V"}
